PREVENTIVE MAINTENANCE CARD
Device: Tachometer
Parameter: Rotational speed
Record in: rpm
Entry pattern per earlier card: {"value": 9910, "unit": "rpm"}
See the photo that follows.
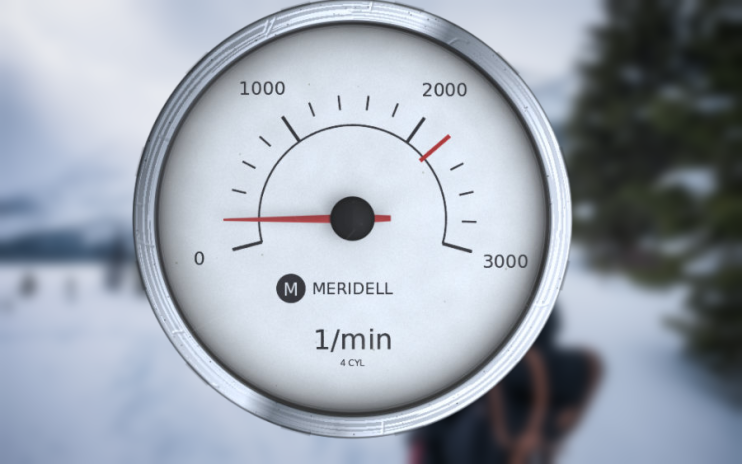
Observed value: {"value": 200, "unit": "rpm"}
